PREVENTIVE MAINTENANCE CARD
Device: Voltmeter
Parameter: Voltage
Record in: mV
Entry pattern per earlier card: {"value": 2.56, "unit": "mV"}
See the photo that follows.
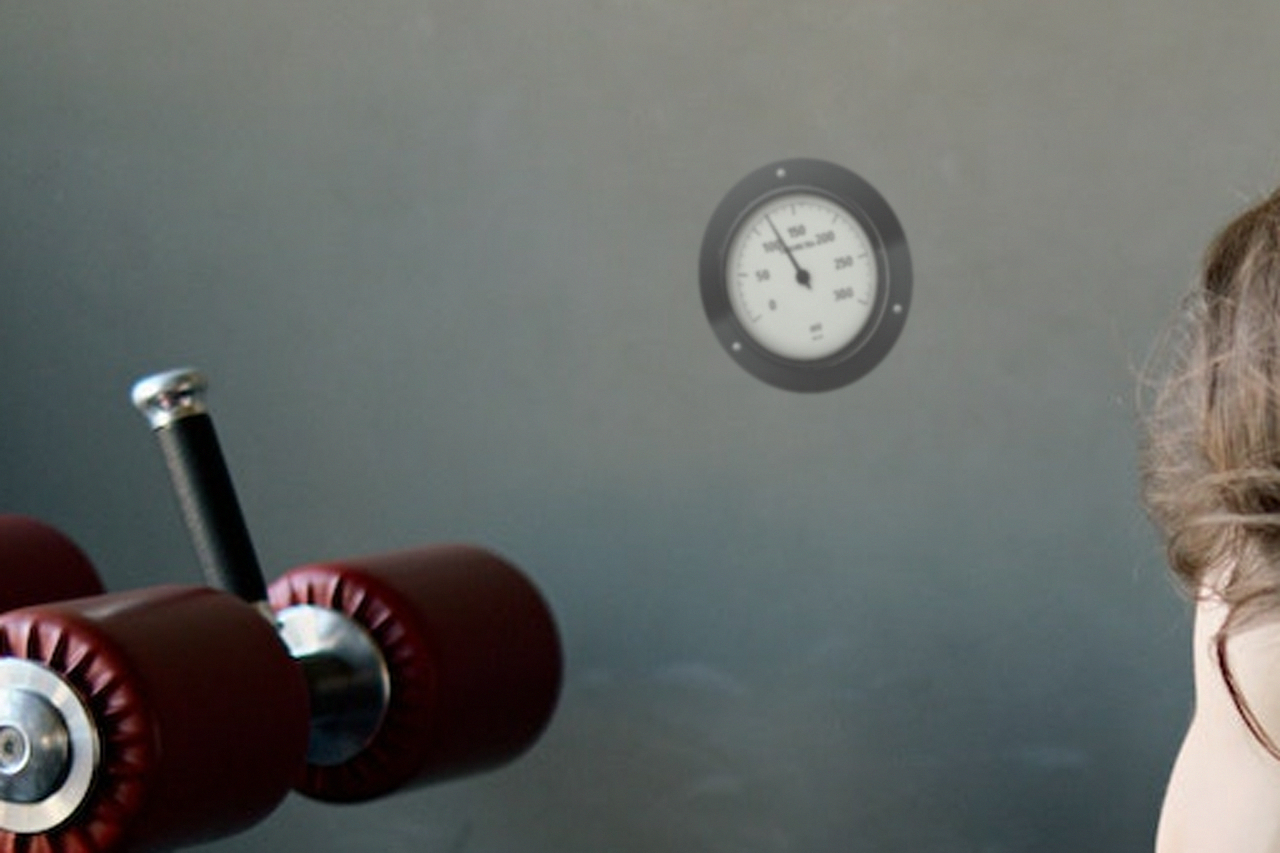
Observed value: {"value": 120, "unit": "mV"}
